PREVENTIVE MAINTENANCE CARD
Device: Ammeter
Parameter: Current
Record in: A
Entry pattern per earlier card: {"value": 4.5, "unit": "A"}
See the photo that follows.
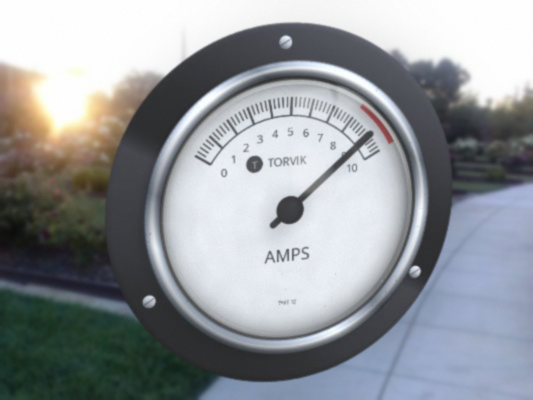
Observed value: {"value": 9, "unit": "A"}
